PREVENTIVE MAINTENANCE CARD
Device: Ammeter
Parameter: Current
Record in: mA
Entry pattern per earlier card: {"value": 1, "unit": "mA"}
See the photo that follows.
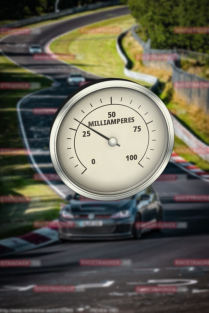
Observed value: {"value": 30, "unit": "mA"}
